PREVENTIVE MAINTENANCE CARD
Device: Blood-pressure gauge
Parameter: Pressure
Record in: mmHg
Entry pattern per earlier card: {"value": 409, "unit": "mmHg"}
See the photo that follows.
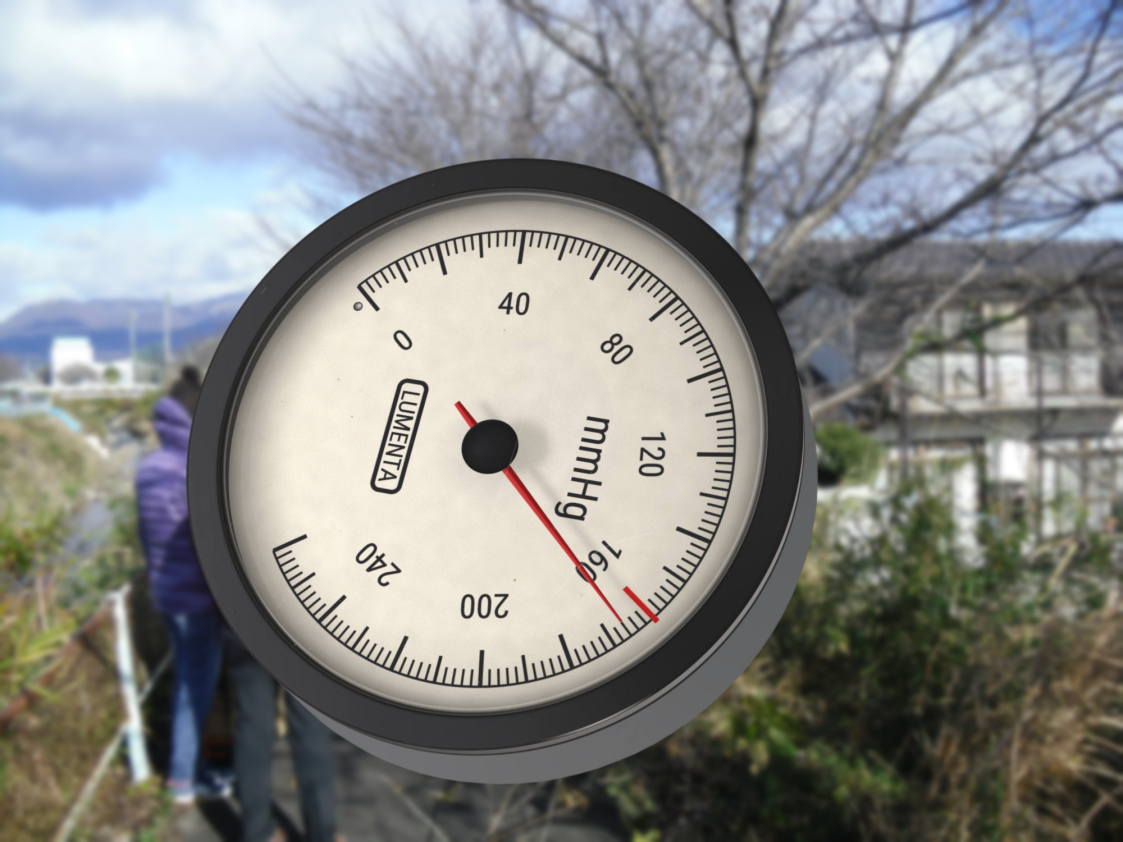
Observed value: {"value": 166, "unit": "mmHg"}
